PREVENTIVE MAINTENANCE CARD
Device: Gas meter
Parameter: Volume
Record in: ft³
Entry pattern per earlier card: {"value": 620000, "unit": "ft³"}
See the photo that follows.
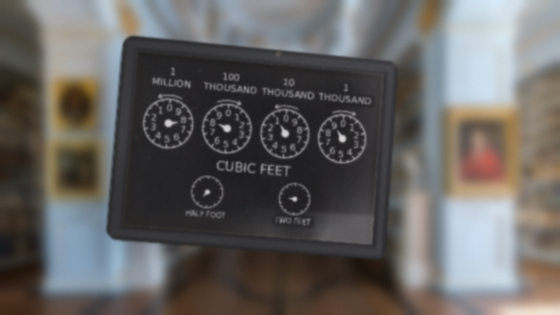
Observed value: {"value": 780900, "unit": "ft³"}
